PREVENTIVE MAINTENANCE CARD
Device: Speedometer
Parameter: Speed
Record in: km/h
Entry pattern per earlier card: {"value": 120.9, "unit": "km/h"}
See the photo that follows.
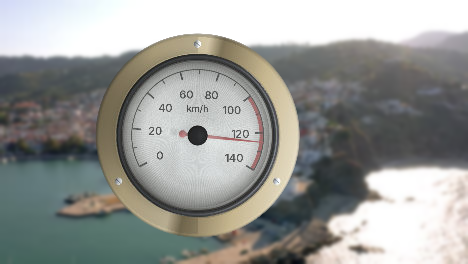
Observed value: {"value": 125, "unit": "km/h"}
